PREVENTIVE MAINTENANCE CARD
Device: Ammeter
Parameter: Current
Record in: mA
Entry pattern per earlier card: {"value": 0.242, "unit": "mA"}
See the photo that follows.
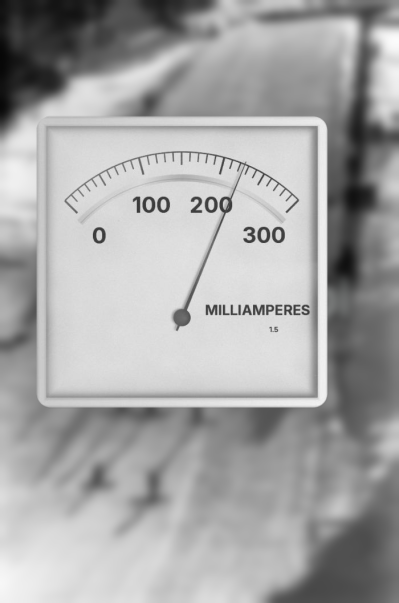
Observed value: {"value": 225, "unit": "mA"}
